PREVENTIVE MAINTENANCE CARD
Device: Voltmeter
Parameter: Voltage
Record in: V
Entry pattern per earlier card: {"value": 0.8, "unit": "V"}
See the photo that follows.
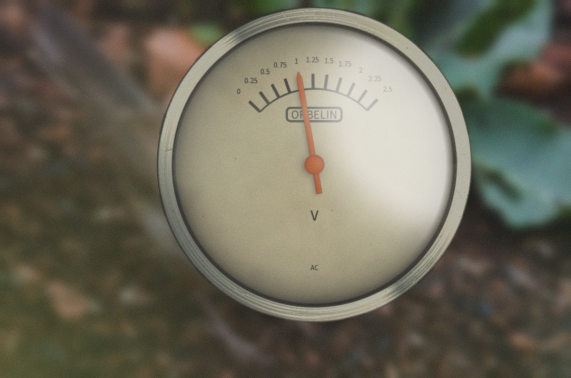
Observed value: {"value": 1, "unit": "V"}
